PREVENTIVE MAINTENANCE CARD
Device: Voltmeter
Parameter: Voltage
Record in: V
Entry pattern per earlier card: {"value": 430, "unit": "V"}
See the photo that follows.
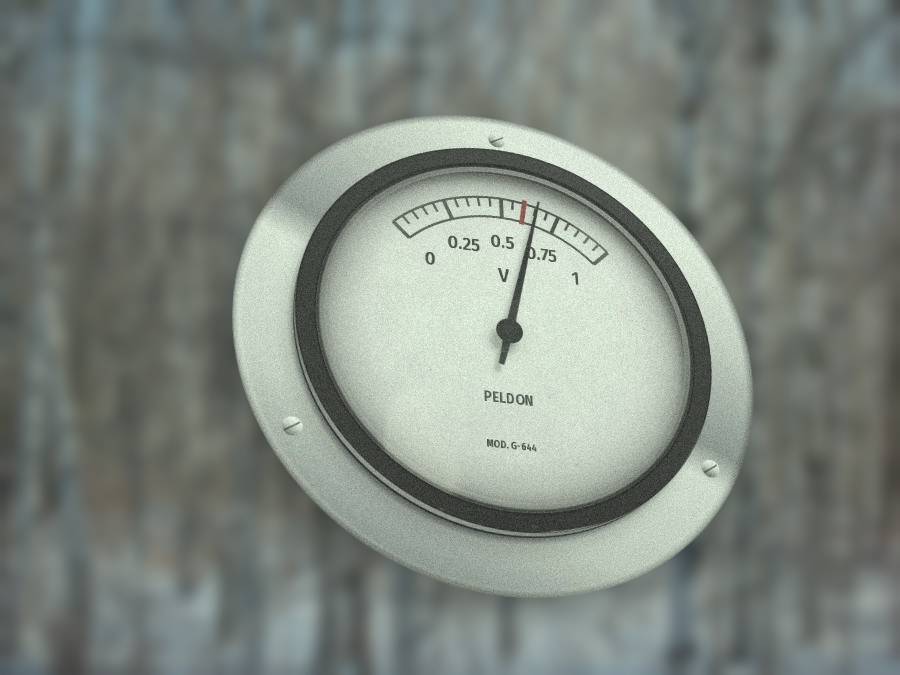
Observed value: {"value": 0.65, "unit": "V"}
